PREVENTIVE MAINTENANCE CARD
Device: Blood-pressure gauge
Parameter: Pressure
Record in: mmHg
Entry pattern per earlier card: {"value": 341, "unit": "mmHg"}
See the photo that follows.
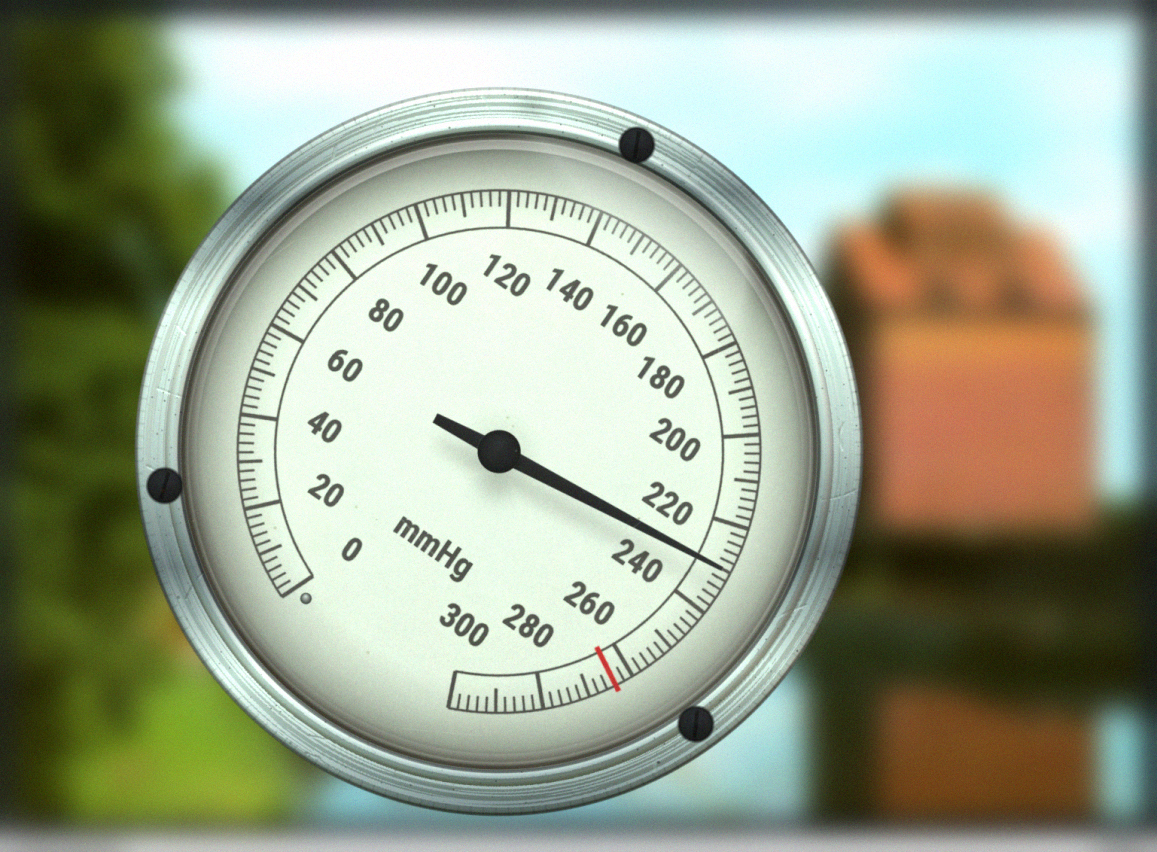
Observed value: {"value": 230, "unit": "mmHg"}
